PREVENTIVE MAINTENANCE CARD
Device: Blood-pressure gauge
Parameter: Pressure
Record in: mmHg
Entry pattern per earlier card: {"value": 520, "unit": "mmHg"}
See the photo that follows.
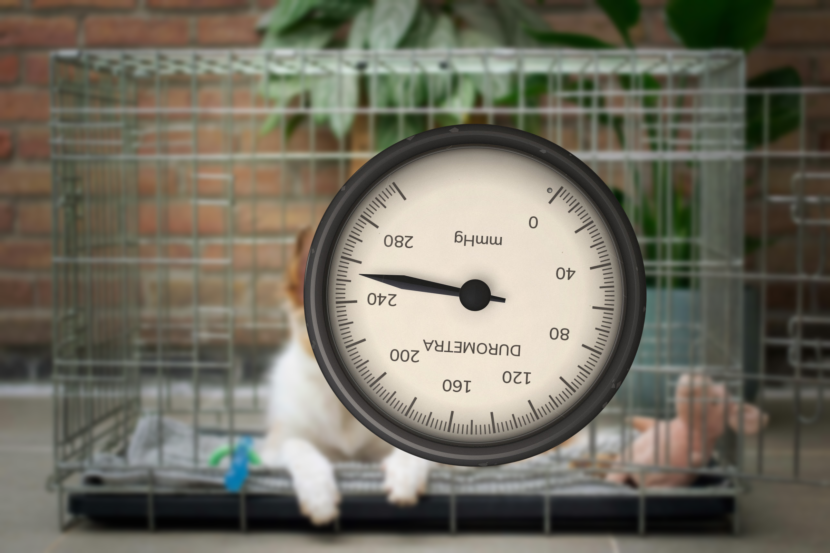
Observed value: {"value": 254, "unit": "mmHg"}
